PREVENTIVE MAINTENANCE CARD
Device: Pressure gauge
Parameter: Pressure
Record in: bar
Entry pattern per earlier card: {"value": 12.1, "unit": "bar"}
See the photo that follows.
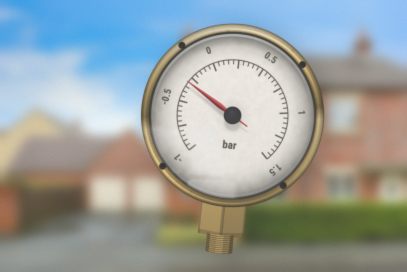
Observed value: {"value": -0.3, "unit": "bar"}
